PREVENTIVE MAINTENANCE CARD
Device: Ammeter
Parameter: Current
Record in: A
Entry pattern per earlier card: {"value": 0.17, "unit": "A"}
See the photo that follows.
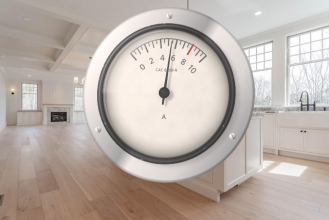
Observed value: {"value": 5.5, "unit": "A"}
